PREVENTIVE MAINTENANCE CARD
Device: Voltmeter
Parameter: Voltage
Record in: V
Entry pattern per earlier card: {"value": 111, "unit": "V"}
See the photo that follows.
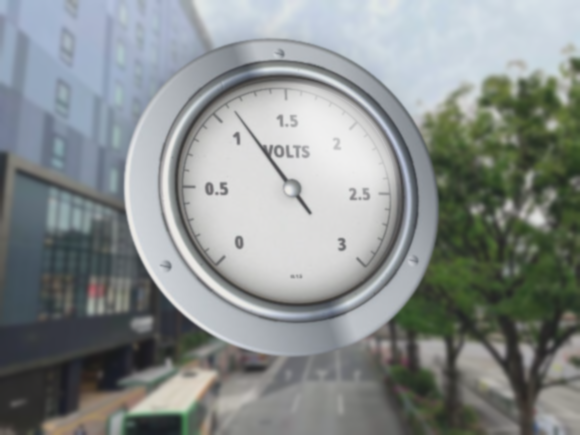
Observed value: {"value": 1.1, "unit": "V"}
